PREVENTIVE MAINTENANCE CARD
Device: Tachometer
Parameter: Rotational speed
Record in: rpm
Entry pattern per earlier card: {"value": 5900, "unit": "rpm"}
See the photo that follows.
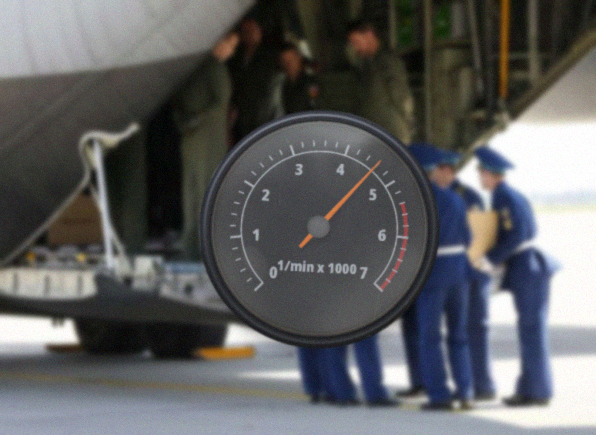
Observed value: {"value": 4600, "unit": "rpm"}
